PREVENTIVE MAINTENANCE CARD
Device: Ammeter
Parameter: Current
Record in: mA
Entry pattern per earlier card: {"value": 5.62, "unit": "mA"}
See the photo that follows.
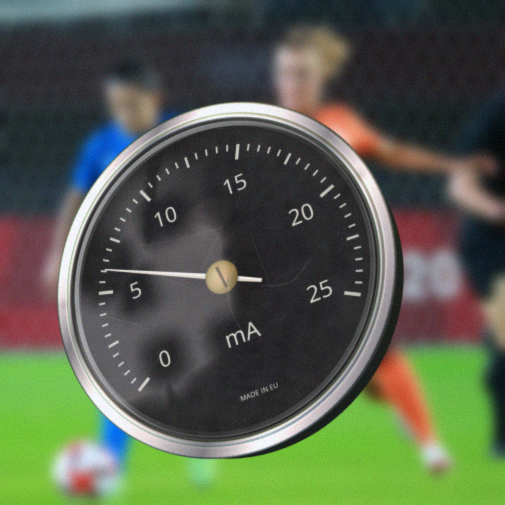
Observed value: {"value": 6, "unit": "mA"}
